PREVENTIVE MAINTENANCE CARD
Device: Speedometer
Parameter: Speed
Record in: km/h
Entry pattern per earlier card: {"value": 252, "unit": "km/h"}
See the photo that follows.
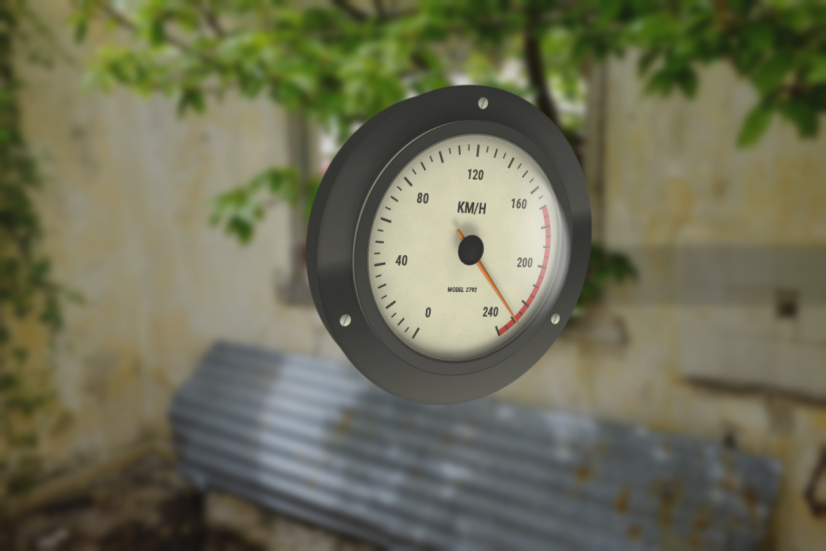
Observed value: {"value": 230, "unit": "km/h"}
